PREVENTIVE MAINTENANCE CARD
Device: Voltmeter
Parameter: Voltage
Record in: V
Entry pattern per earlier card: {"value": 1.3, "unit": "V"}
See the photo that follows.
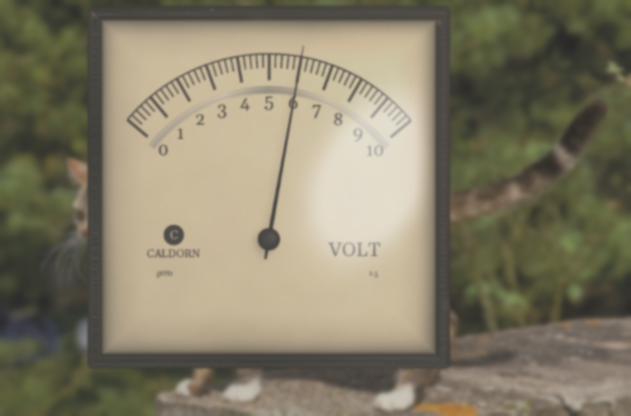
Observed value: {"value": 6, "unit": "V"}
